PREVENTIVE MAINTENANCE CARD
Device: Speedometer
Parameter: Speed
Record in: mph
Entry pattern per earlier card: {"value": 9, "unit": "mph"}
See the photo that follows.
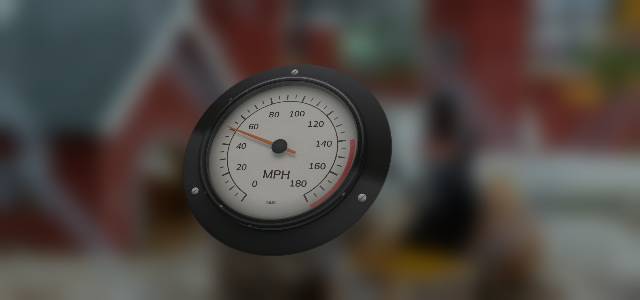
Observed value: {"value": 50, "unit": "mph"}
